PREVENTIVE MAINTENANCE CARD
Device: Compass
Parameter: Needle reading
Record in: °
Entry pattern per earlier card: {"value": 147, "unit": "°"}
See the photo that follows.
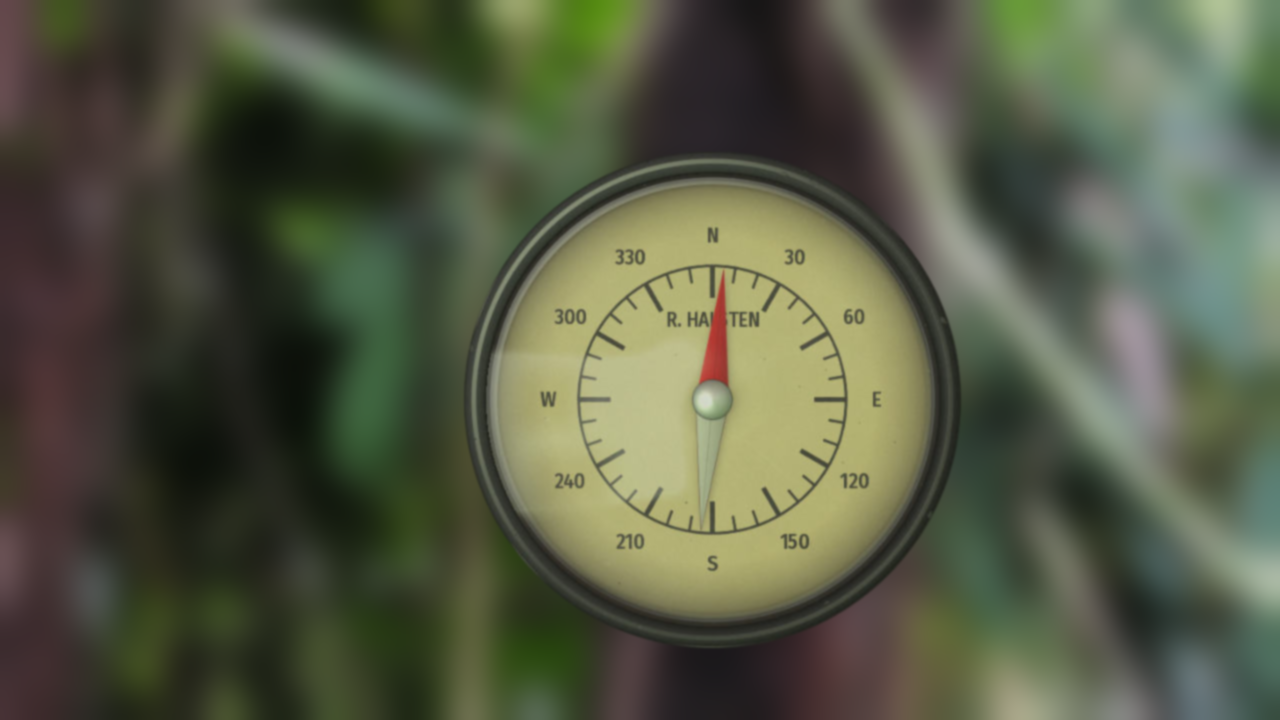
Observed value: {"value": 5, "unit": "°"}
